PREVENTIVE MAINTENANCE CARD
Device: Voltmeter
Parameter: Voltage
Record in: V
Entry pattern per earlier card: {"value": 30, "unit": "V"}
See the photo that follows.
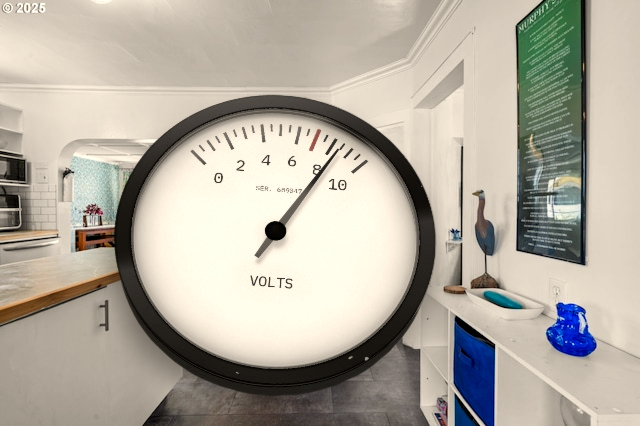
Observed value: {"value": 8.5, "unit": "V"}
